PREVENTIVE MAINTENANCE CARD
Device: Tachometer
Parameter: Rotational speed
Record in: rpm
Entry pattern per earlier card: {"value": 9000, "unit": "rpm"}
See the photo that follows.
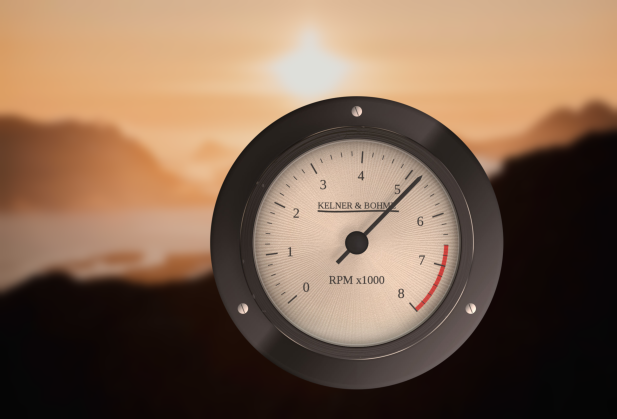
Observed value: {"value": 5200, "unit": "rpm"}
